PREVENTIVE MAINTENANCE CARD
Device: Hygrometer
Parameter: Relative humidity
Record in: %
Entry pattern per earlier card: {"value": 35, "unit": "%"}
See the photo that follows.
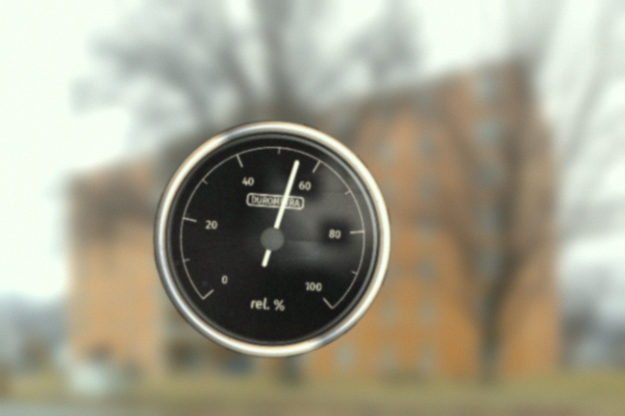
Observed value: {"value": 55, "unit": "%"}
